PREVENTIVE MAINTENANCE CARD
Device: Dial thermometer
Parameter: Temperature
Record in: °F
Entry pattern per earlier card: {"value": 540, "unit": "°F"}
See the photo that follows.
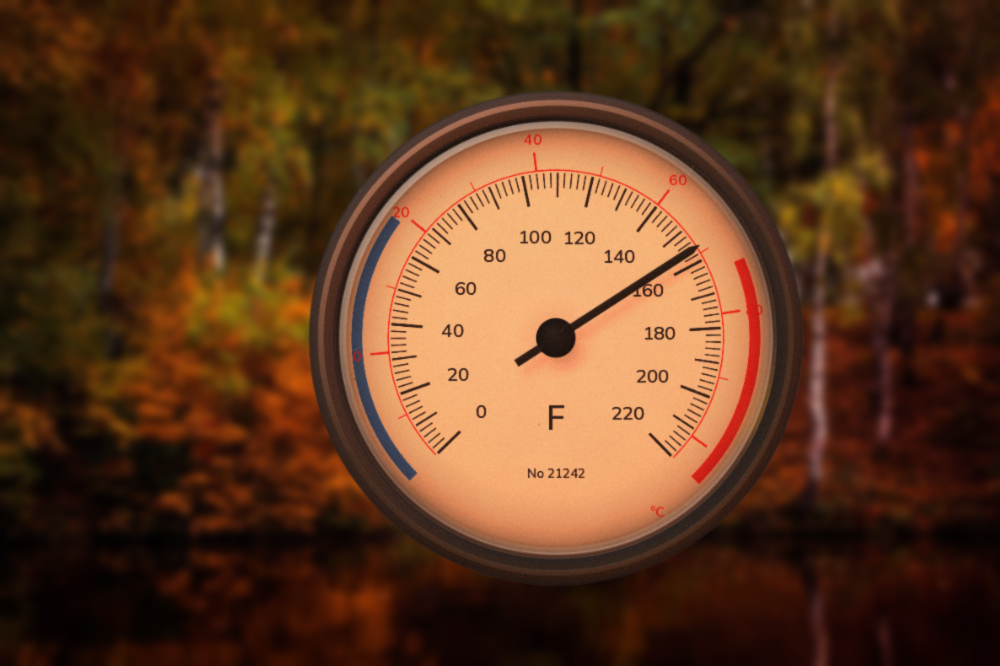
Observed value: {"value": 156, "unit": "°F"}
